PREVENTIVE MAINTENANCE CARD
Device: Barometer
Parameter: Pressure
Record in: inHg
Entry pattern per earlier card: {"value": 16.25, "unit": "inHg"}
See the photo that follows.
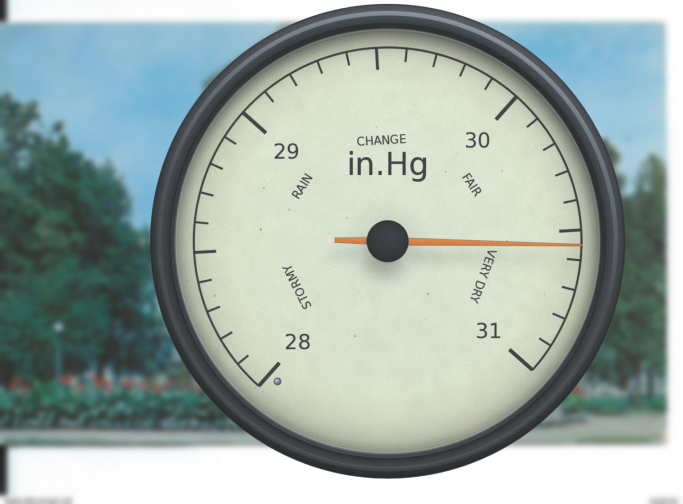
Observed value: {"value": 30.55, "unit": "inHg"}
